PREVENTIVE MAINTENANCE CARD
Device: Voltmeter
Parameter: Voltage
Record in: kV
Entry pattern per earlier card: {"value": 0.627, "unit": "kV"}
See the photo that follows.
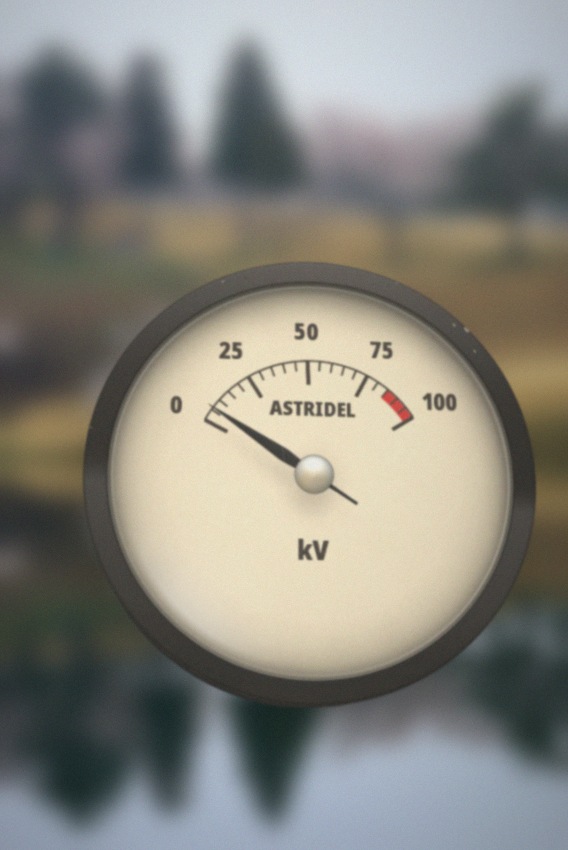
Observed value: {"value": 5, "unit": "kV"}
